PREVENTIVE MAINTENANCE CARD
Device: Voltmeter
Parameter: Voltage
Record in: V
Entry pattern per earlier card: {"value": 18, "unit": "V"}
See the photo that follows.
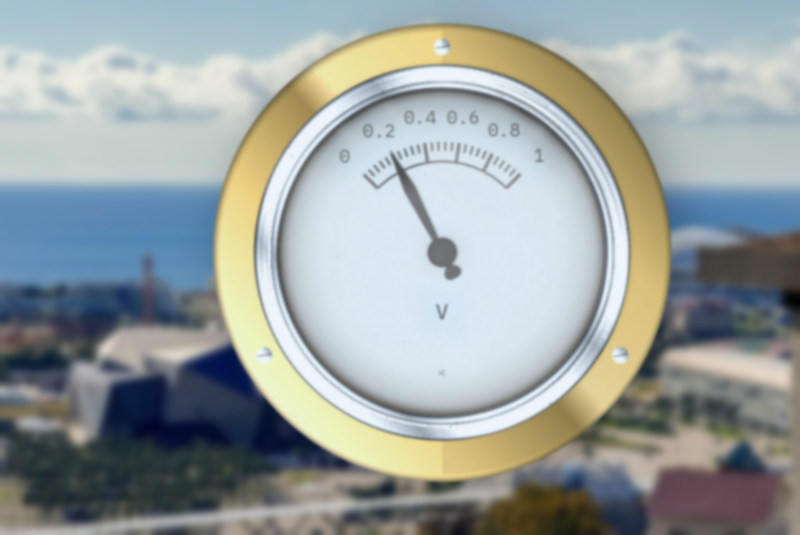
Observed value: {"value": 0.2, "unit": "V"}
